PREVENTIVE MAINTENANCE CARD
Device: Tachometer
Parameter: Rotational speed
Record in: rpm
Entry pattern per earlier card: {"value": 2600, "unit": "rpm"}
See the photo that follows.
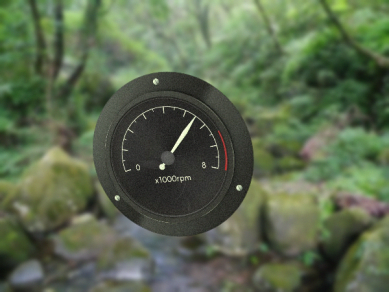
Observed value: {"value": 5500, "unit": "rpm"}
